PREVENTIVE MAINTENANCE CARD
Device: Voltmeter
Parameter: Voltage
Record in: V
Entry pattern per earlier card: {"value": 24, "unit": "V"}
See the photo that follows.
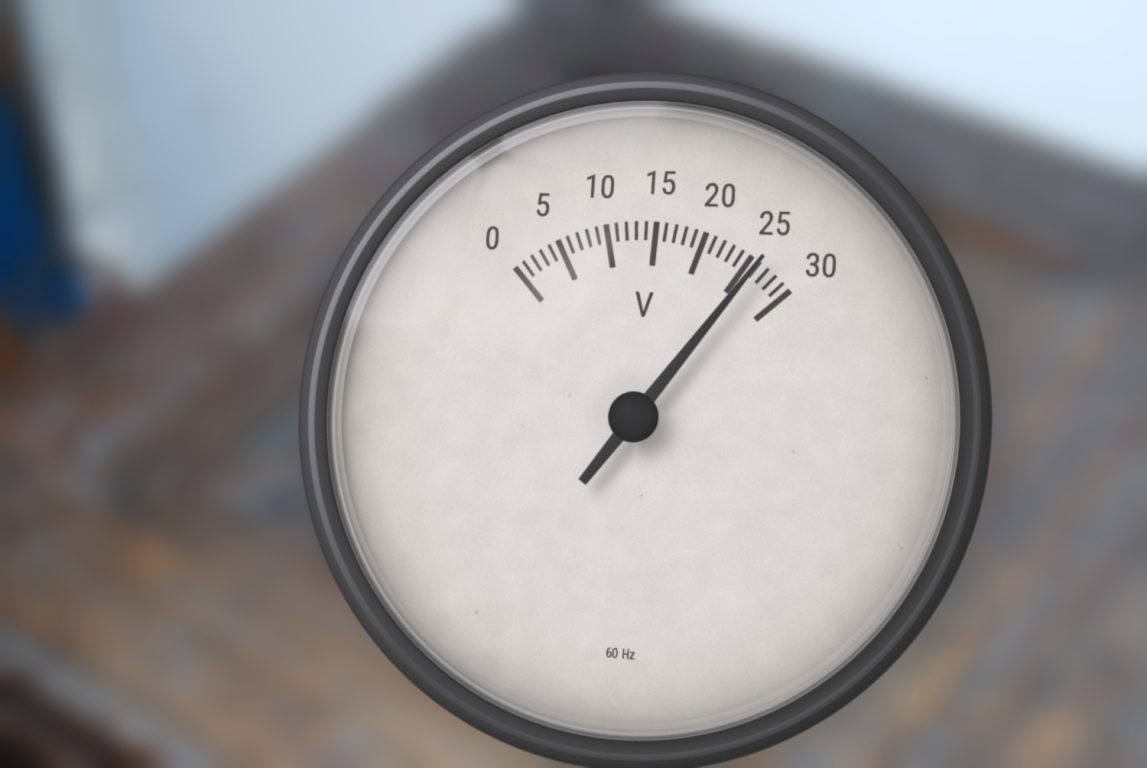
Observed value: {"value": 26, "unit": "V"}
